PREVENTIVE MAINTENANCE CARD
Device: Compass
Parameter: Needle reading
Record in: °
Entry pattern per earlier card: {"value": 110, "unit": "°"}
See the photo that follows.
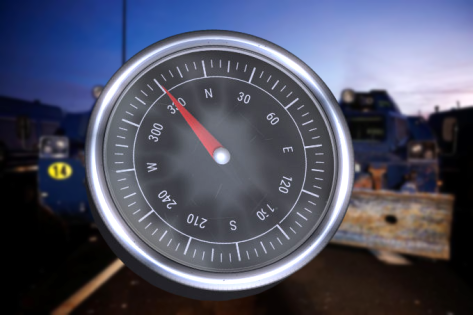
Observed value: {"value": 330, "unit": "°"}
